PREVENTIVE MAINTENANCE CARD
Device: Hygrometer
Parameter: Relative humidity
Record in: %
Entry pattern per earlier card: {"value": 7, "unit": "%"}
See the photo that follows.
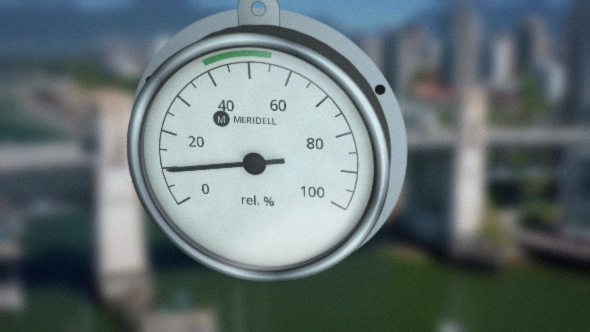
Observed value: {"value": 10, "unit": "%"}
